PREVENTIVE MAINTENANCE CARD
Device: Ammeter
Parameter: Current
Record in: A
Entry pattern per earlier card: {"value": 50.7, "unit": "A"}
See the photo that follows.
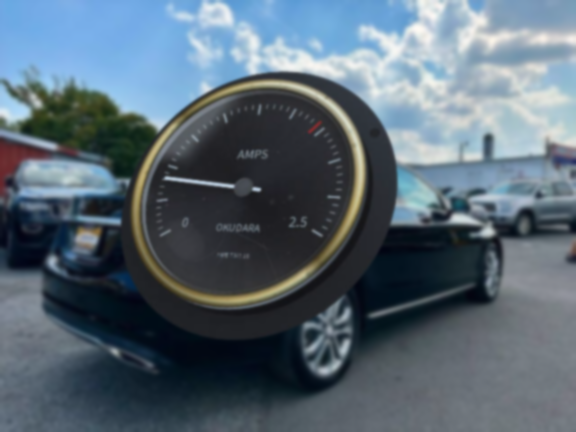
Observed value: {"value": 0.4, "unit": "A"}
